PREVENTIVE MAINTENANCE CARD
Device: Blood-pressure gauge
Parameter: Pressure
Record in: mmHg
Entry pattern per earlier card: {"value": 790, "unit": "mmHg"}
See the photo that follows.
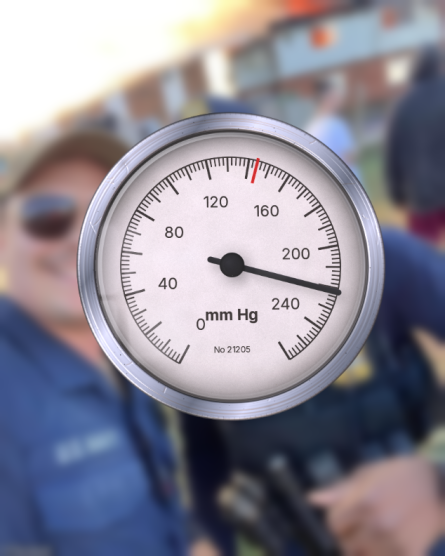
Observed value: {"value": 222, "unit": "mmHg"}
